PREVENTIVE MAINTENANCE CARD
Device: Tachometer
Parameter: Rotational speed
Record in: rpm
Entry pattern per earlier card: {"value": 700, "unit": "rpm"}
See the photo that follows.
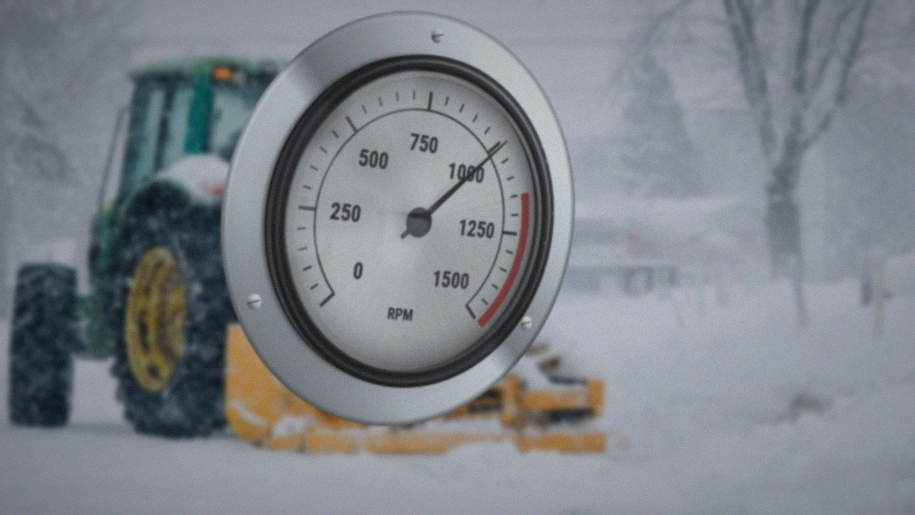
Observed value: {"value": 1000, "unit": "rpm"}
